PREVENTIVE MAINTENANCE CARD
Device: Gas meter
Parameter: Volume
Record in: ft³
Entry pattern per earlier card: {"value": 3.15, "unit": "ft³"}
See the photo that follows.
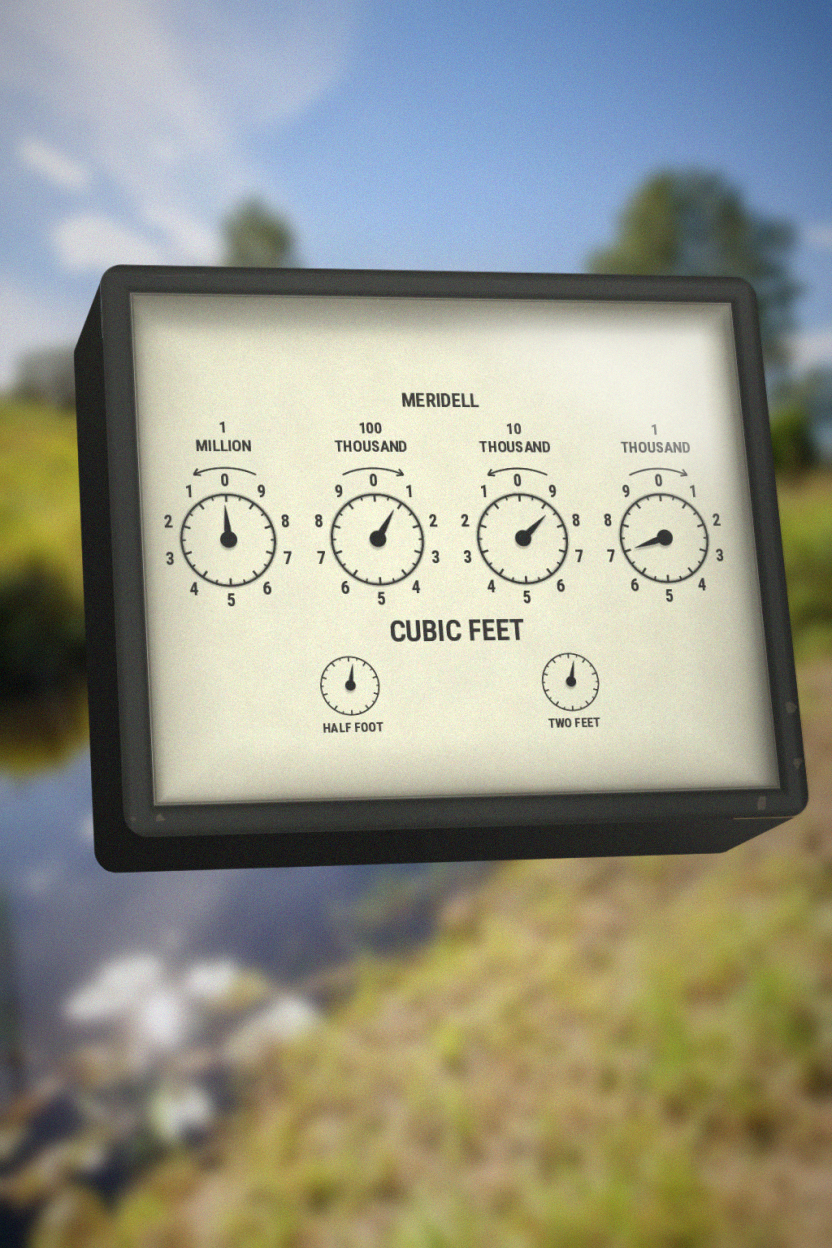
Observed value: {"value": 8700, "unit": "ft³"}
